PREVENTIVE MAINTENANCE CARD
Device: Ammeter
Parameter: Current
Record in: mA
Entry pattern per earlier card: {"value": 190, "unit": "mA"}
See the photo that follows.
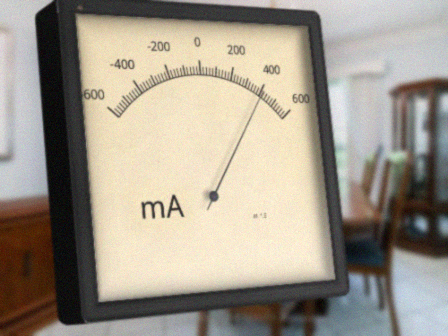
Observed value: {"value": 400, "unit": "mA"}
